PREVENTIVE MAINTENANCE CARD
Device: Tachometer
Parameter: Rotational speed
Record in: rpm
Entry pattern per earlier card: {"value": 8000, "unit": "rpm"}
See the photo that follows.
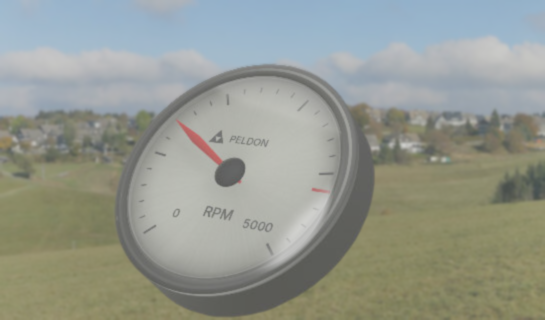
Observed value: {"value": 1400, "unit": "rpm"}
